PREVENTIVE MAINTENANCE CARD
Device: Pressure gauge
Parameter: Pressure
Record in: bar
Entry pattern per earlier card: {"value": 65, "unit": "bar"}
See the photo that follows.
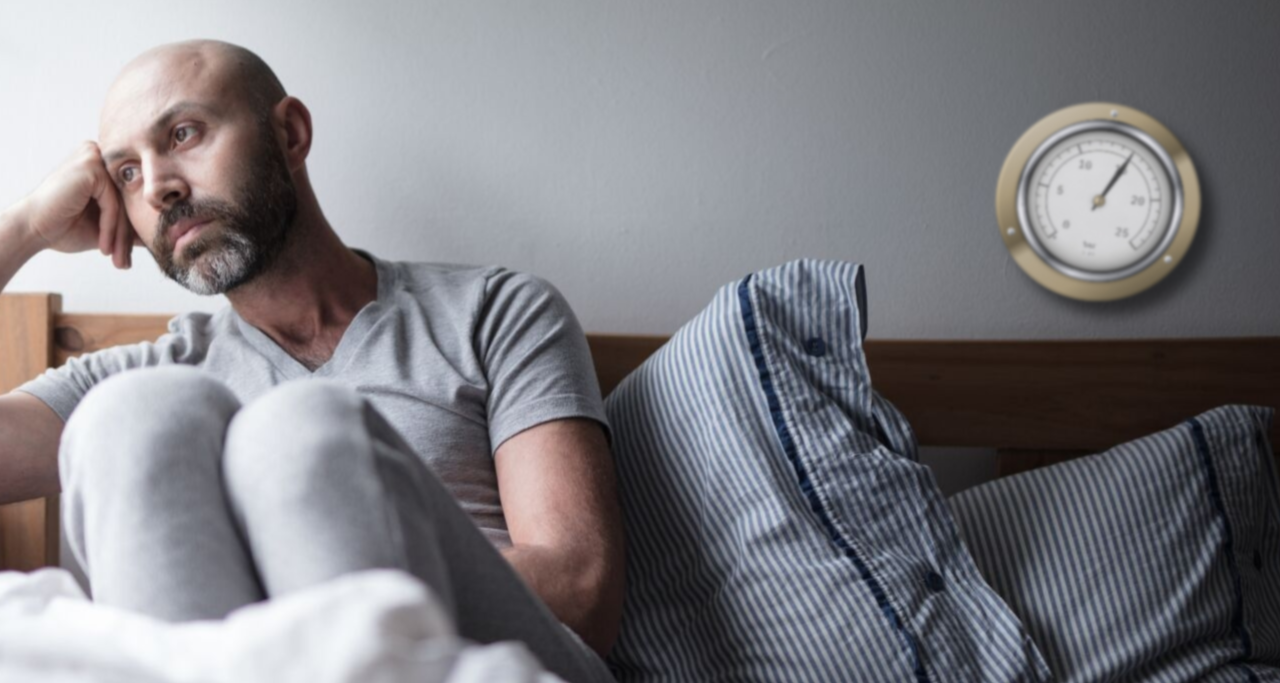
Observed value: {"value": 15, "unit": "bar"}
